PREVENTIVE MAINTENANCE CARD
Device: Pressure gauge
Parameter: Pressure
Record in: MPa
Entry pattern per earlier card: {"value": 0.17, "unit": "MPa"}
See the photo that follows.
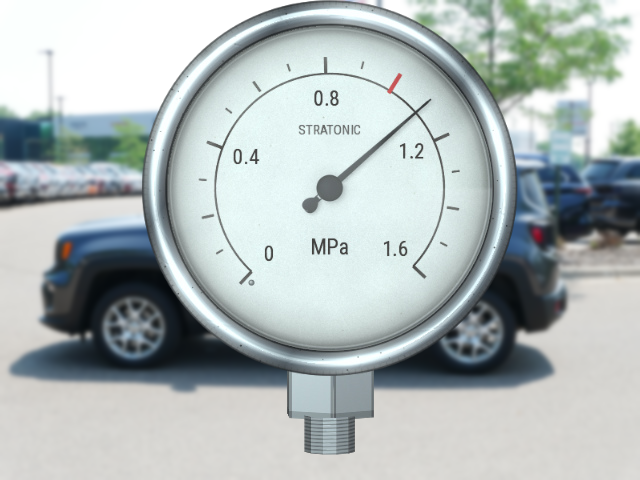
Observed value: {"value": 1.1, "unit": "MPa"}
